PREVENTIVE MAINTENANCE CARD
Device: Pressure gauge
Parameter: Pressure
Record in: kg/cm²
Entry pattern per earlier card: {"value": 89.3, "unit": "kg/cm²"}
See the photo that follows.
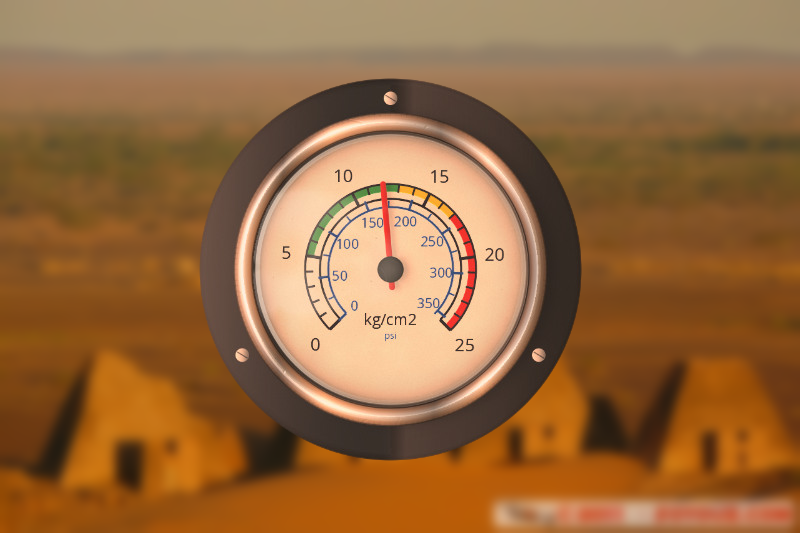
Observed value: {"value": 12, "unit": "kg/cm²"}
